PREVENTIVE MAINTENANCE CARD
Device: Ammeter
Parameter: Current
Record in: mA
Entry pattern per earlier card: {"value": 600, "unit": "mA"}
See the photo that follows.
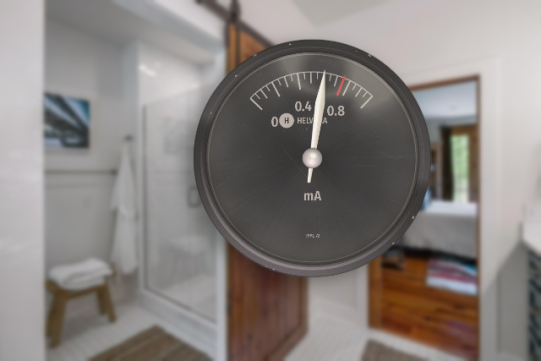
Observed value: {"value": 0.6, "unit": "mA"}
